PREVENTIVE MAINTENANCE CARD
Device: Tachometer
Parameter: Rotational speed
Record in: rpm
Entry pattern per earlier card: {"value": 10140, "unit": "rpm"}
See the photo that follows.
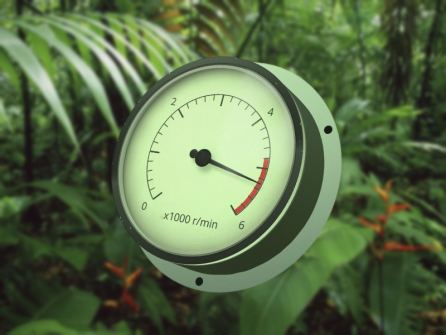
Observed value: {"value": 5300, "unit": "rpm"}
